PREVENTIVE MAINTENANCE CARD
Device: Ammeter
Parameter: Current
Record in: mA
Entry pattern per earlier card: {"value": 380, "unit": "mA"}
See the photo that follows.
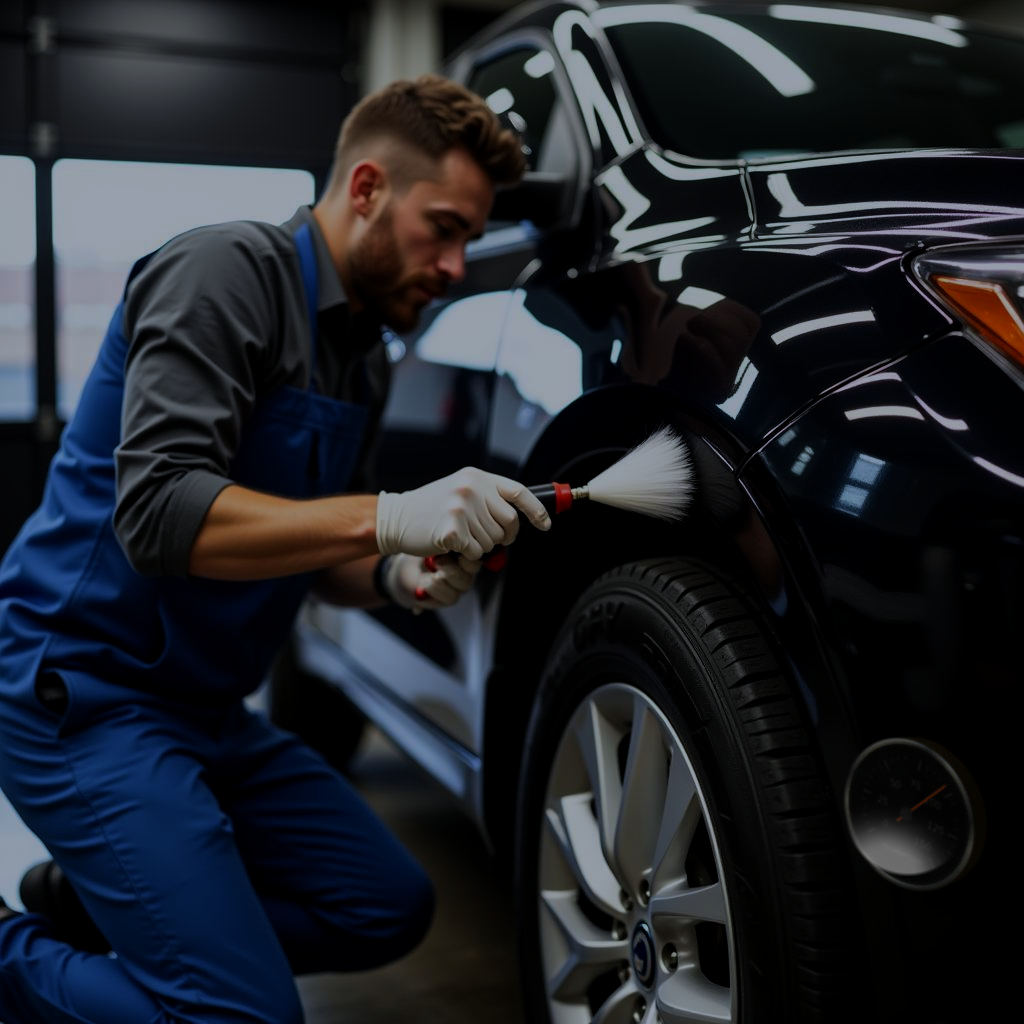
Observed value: {"value": 95, "unit": "mA"}
